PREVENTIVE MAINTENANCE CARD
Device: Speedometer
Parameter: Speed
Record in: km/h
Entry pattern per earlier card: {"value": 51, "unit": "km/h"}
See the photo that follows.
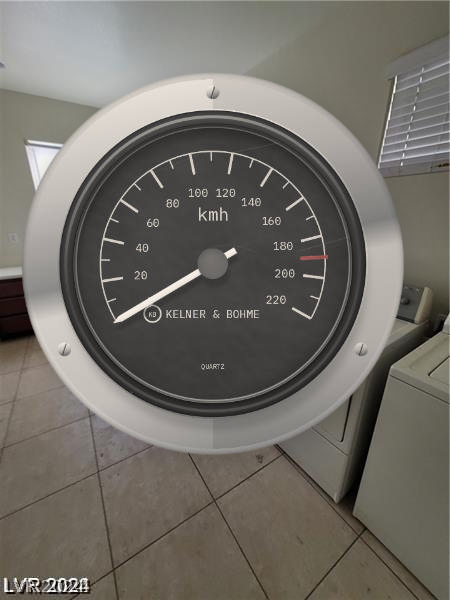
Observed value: {"value": 0, "unit": "km/h"}
